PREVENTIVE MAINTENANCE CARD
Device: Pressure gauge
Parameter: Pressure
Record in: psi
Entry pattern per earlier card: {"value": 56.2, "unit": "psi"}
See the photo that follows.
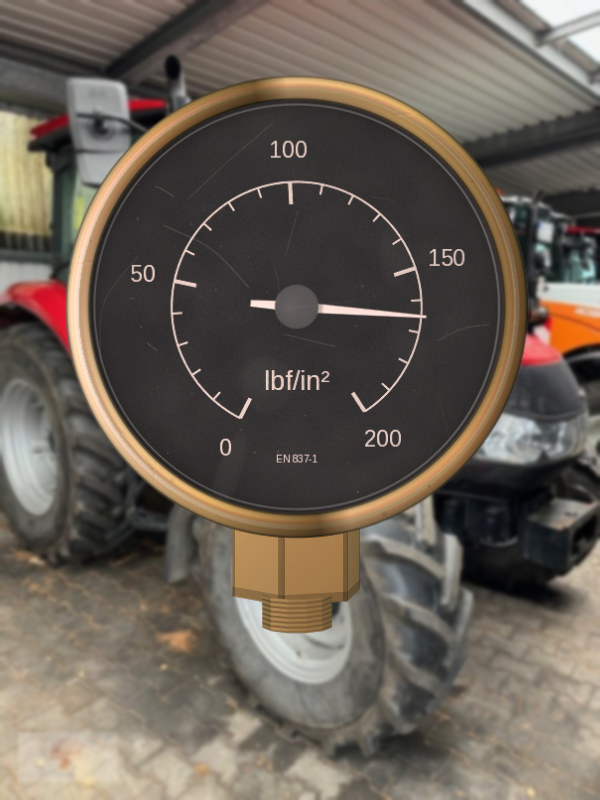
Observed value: {"value": 165, "unit": "psi"}
